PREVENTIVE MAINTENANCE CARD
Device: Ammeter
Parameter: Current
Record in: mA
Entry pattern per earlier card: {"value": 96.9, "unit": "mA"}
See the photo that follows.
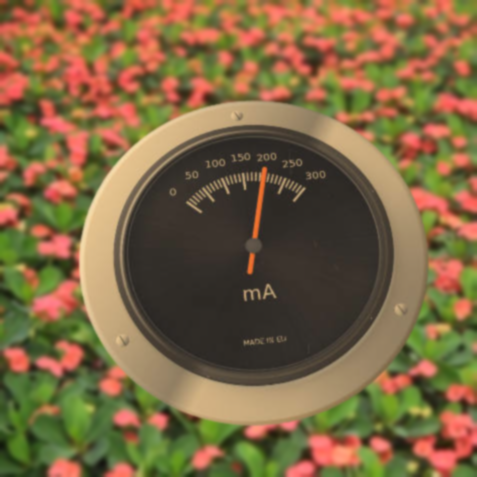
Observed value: {"value": 200, "unit": "mA"}
